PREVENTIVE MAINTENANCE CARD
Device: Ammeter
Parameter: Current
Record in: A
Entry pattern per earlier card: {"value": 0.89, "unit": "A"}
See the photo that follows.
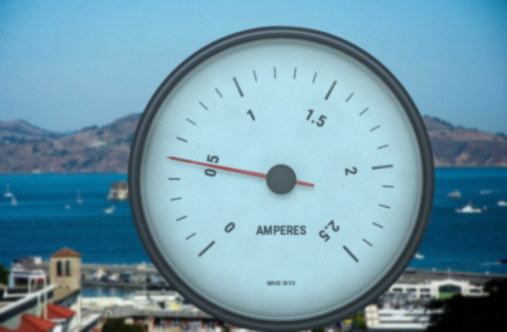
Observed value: {"value": 0.5, "unit": "A"}
